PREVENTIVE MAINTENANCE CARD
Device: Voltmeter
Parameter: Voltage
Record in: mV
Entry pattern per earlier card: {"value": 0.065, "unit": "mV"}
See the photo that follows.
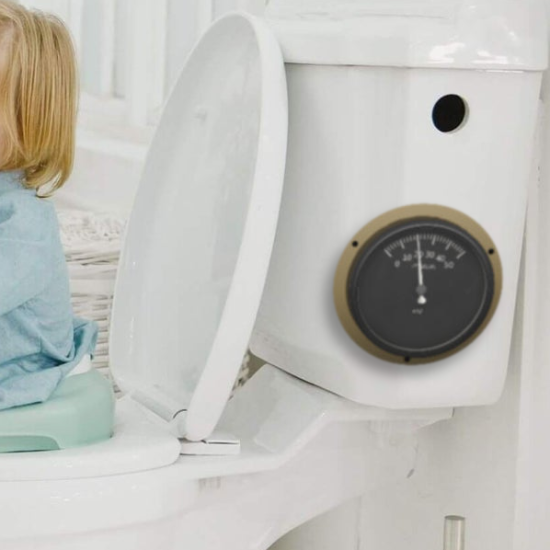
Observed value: {"value": 20, "unit": "mV"}
